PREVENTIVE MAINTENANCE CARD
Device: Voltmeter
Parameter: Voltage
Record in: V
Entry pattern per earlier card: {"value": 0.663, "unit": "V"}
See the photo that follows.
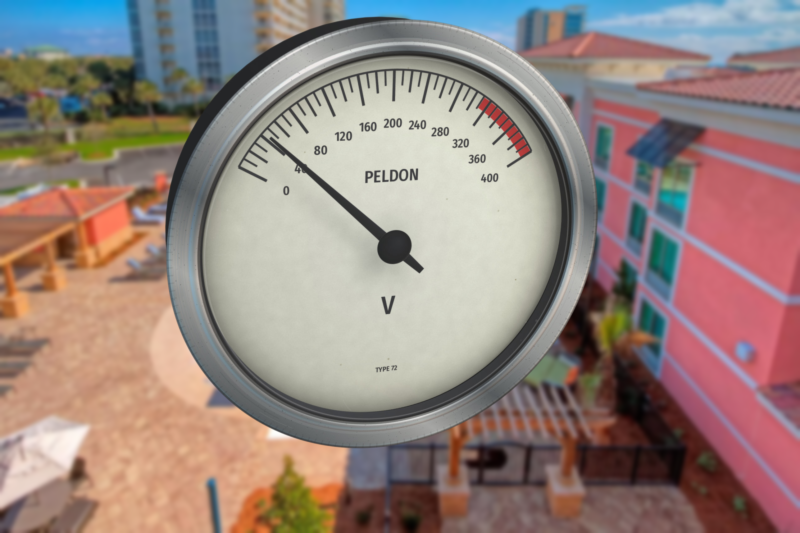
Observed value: {"value": 45, "unit": "V"}
